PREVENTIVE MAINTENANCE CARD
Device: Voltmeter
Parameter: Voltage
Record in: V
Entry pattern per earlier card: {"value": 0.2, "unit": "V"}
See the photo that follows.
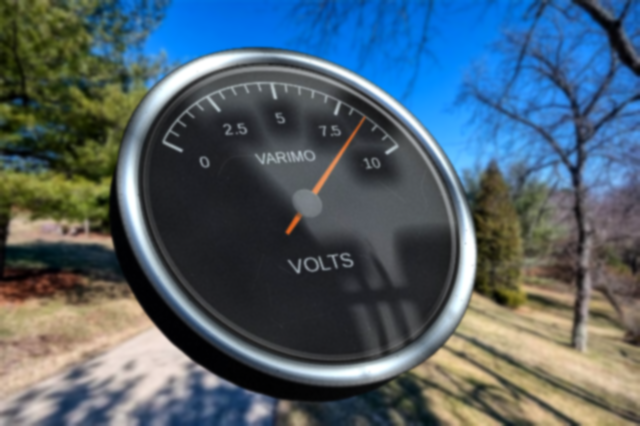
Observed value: {"value": 8.5, "unit": "V"}
